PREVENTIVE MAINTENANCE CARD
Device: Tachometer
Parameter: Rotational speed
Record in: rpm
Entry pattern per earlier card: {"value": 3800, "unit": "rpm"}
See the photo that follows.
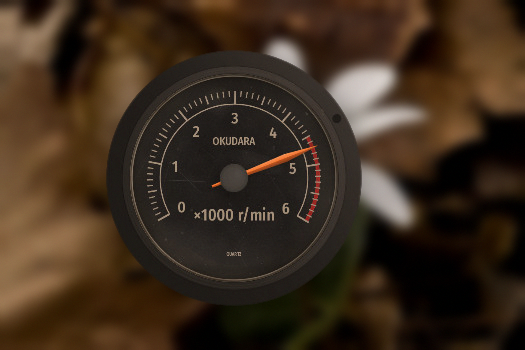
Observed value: {"value": 4700, "unit": "rpm"}
